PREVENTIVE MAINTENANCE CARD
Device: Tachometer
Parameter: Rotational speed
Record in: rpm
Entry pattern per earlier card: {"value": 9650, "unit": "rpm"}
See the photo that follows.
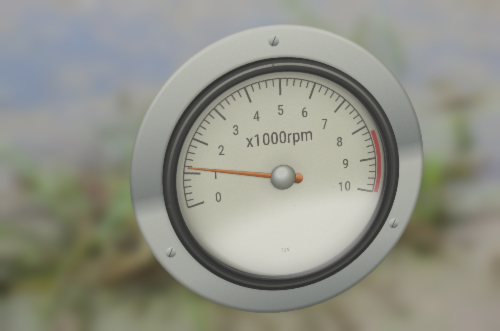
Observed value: {"value": 1200, "unit": "rpm"}
